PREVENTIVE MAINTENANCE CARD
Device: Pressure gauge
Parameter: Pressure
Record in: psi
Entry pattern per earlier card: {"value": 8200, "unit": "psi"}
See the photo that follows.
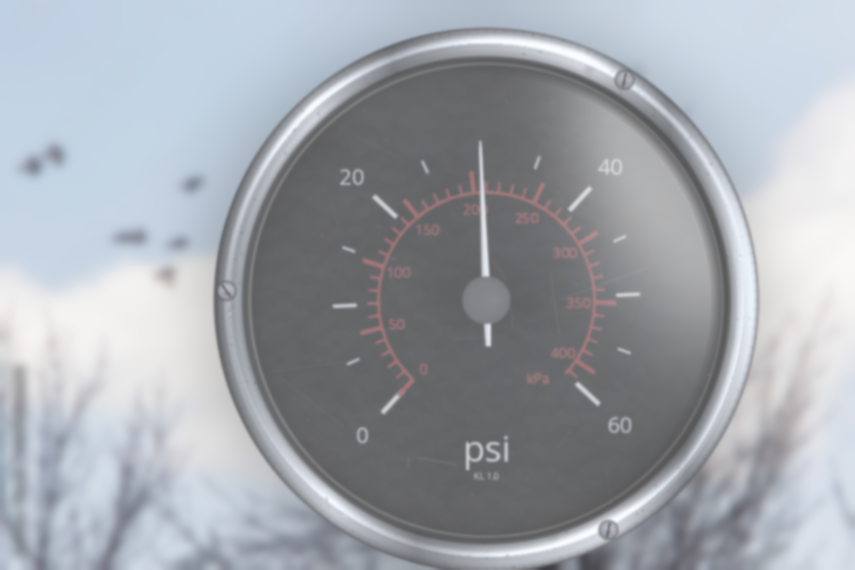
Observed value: {"value": 30, "unit": "psi"}
